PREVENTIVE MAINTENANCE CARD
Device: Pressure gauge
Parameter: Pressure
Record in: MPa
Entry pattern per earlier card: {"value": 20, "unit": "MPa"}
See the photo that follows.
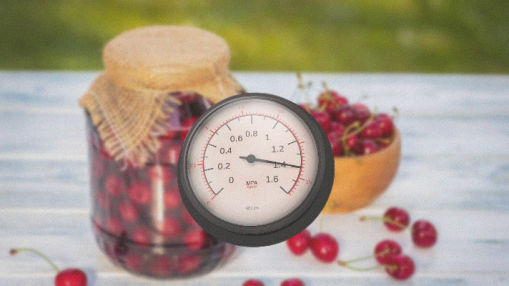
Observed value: {"value": 1.4, "unit": "MPa"}
